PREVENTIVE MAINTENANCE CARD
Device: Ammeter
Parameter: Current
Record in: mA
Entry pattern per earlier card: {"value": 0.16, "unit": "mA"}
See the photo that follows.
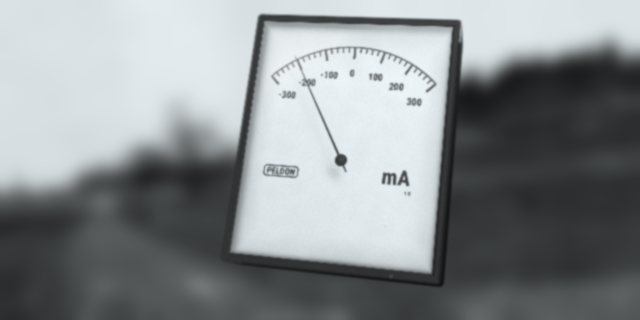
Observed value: {"value": -200, "unit": "mA"}
